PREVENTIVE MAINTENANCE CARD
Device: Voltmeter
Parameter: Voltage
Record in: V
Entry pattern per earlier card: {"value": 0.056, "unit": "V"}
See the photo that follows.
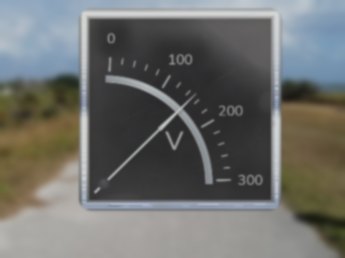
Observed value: {"value": 150, "unit": "V"}
